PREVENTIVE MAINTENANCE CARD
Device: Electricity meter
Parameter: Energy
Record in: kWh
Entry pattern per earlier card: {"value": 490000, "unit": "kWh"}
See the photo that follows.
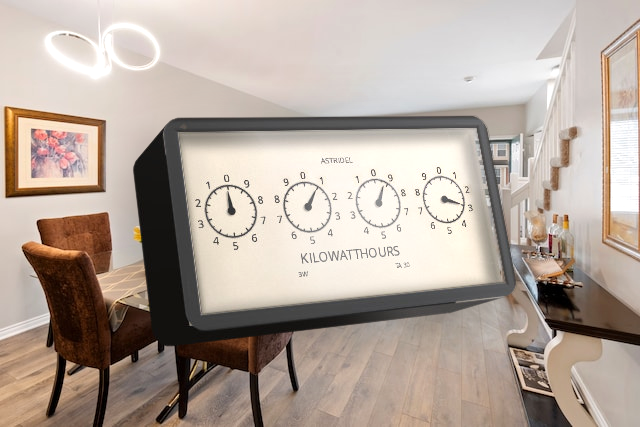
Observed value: {"value": 93, "unit": "kWh"}
